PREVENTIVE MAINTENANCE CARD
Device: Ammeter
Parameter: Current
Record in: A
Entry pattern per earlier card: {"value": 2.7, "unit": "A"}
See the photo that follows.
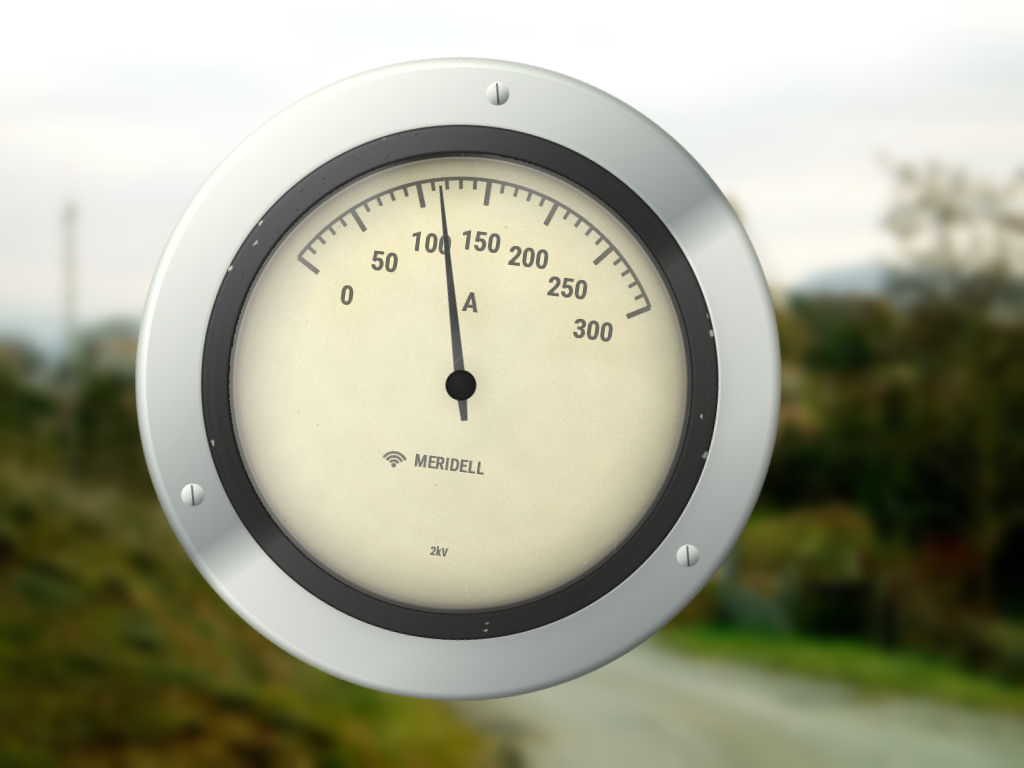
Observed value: {"value": 115, "unit": "A"}
